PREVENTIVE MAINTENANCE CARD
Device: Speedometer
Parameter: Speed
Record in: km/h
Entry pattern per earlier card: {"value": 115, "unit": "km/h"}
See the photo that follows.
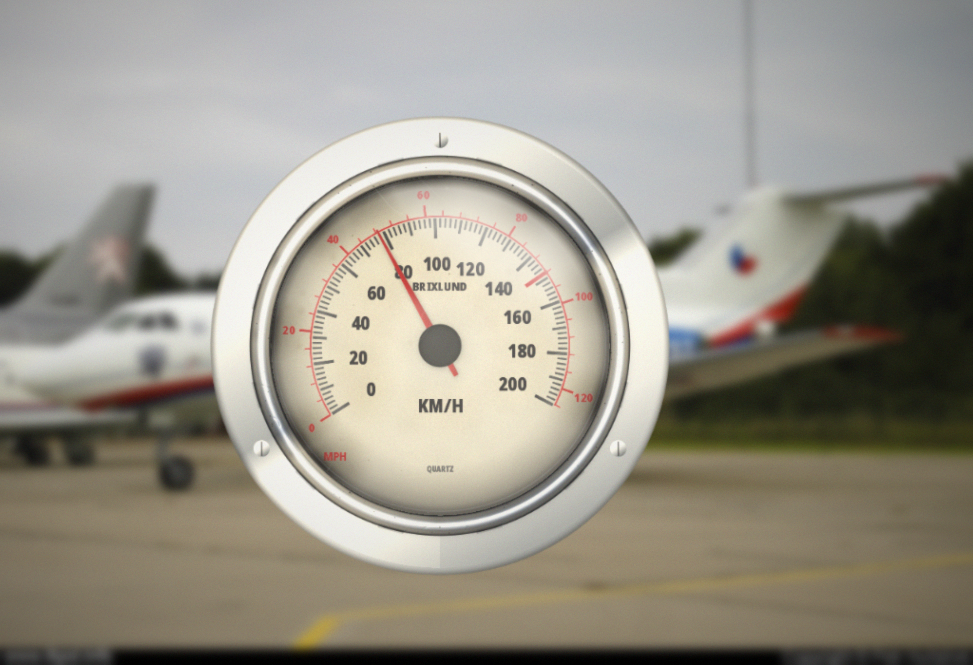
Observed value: {"value": 78, "unit": "km/h"}
